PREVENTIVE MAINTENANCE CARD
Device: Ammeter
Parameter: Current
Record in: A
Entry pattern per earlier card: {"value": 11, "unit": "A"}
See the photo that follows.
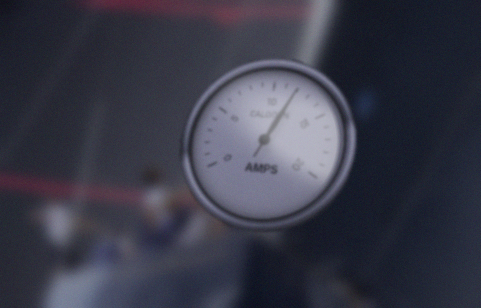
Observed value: {"value": 12, "unit": "A"}
